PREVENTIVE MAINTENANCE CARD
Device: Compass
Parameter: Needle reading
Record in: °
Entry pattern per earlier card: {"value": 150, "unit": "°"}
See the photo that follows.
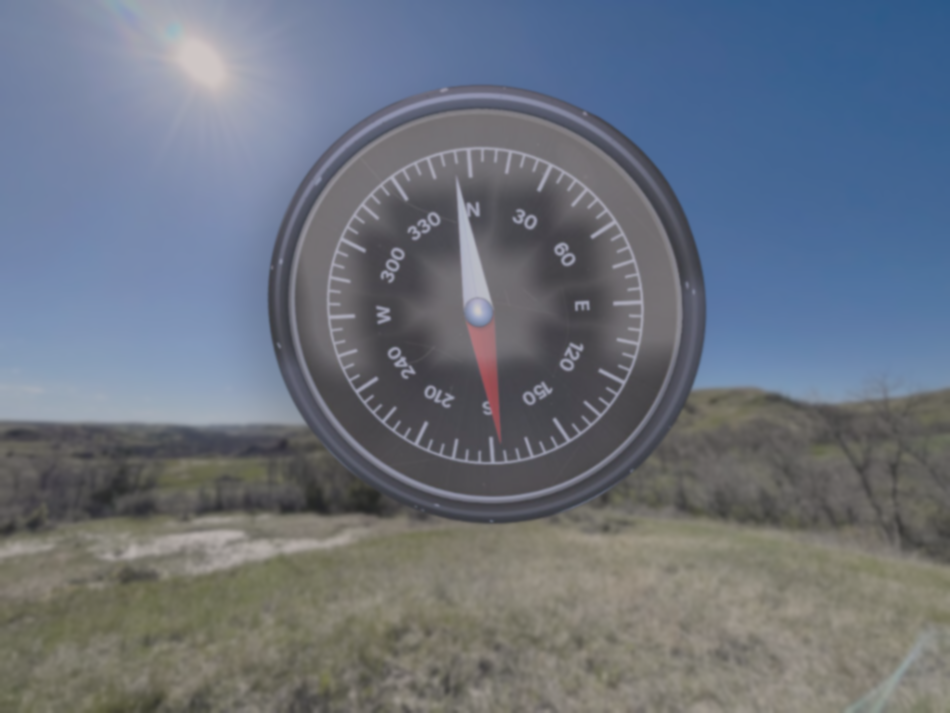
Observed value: {"value": 175, "unit": "°"}
